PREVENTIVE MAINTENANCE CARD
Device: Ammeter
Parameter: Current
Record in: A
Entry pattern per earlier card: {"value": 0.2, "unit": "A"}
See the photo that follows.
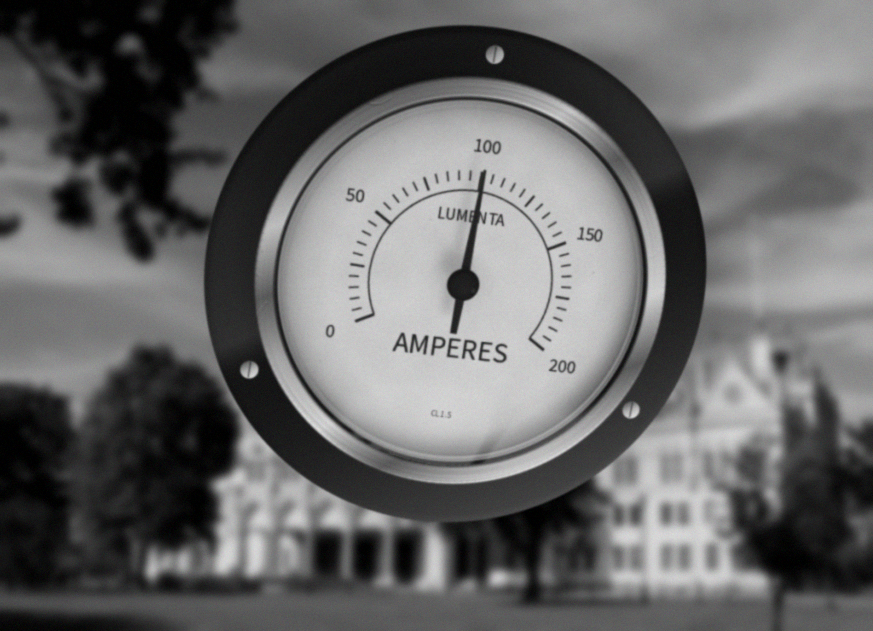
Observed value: {"value": 100, "unit": "A"}
